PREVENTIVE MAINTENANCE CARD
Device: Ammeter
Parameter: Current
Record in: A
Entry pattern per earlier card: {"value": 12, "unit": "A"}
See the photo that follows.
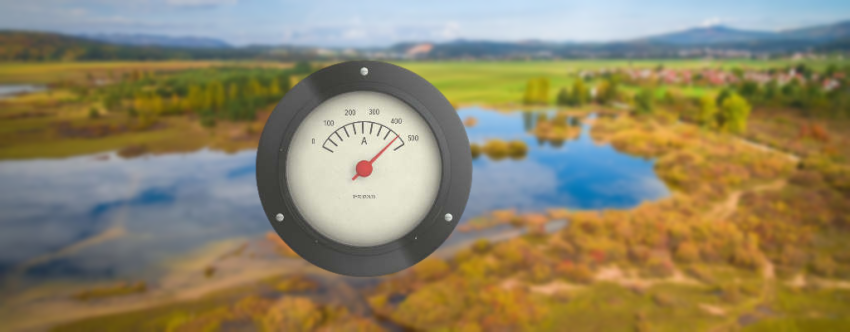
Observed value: {"value": 450, "unit": "A"}
